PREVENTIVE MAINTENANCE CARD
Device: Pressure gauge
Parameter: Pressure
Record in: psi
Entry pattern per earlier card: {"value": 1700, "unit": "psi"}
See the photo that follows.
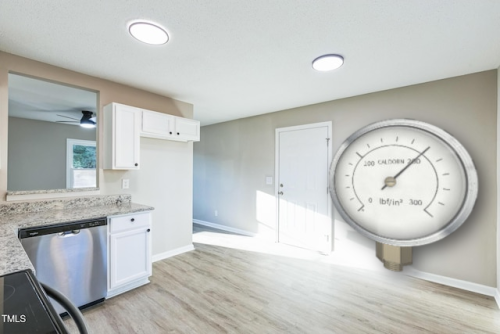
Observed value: {"value": 200, "unit": "psi"}
